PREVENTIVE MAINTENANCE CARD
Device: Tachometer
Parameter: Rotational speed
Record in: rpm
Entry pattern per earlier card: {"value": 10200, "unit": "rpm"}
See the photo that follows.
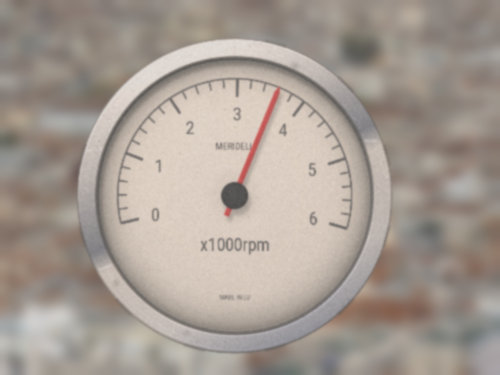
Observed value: {"value": 3600, "unit": "rpm"}
